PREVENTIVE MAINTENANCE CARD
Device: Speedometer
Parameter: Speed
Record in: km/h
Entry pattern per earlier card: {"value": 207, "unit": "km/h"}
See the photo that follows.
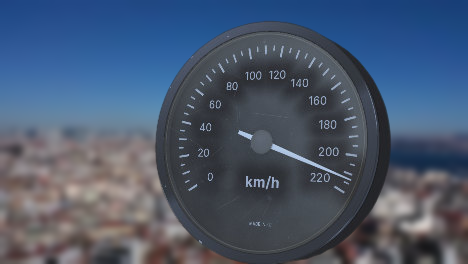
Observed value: {"value": 212.5, "unit": "km/h"}
